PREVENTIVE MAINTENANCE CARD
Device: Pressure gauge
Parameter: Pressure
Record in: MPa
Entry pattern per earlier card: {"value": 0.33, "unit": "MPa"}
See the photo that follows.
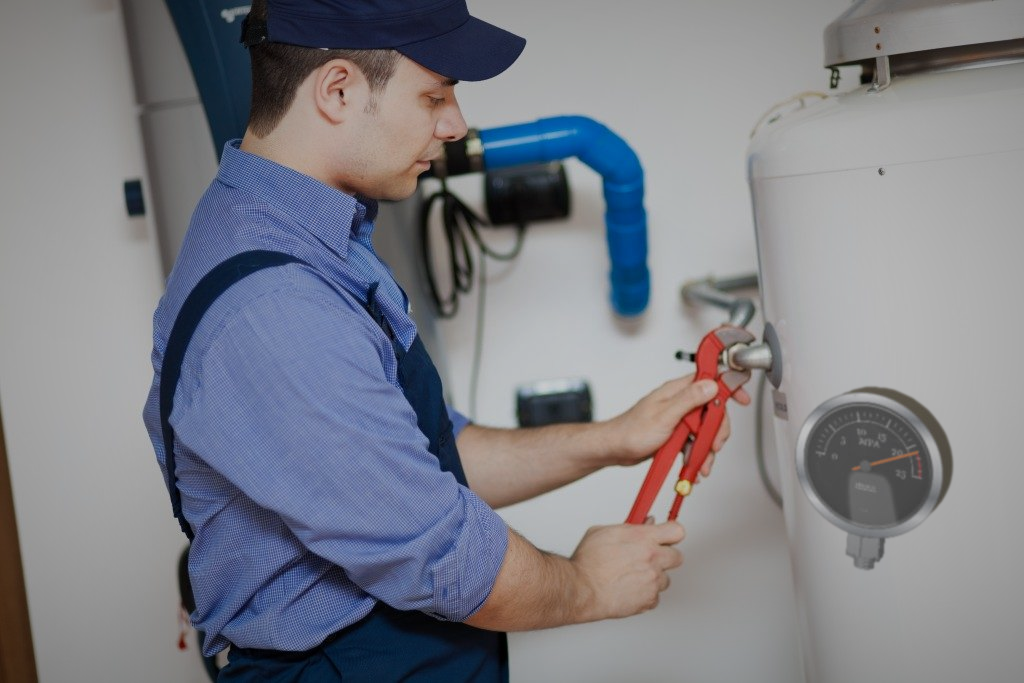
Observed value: {"value": 21, "unit": "MPa"}
